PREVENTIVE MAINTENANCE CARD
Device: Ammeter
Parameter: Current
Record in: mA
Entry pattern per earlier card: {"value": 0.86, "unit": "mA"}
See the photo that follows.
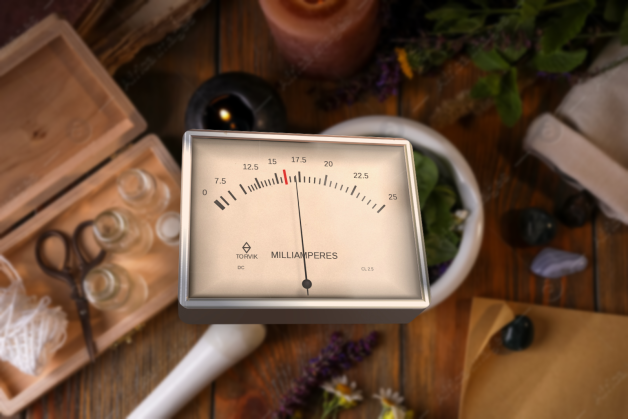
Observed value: {"value": 17, "unit": "mA"}
